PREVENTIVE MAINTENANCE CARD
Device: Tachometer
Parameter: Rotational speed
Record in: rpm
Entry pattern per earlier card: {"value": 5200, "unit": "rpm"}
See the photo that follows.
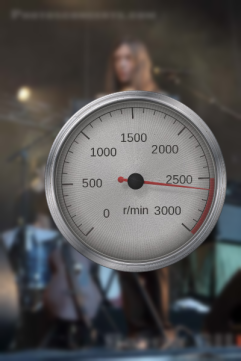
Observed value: {"value": 2600, "unit": "rpm"}
